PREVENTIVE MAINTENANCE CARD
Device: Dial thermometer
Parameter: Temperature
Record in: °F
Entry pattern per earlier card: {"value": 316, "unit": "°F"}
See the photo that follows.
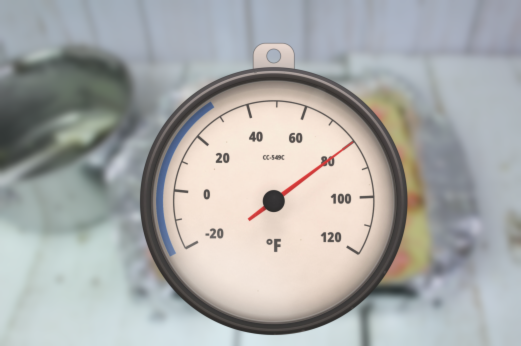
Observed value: {"value": 80, "unit": "°F"}
